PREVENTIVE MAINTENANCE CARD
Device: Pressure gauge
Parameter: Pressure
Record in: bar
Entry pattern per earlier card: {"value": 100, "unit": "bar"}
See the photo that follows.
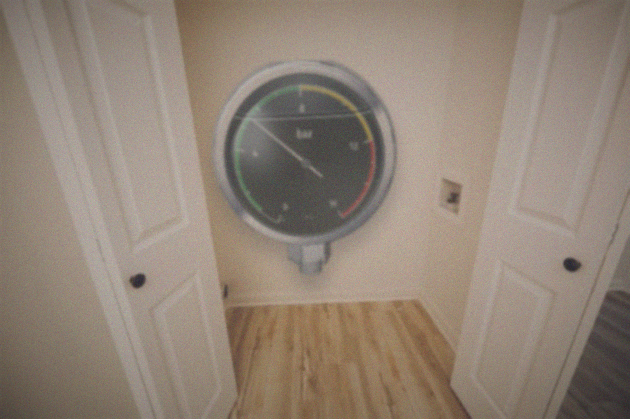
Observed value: {"value": 5.5, "unit": "bar"}
